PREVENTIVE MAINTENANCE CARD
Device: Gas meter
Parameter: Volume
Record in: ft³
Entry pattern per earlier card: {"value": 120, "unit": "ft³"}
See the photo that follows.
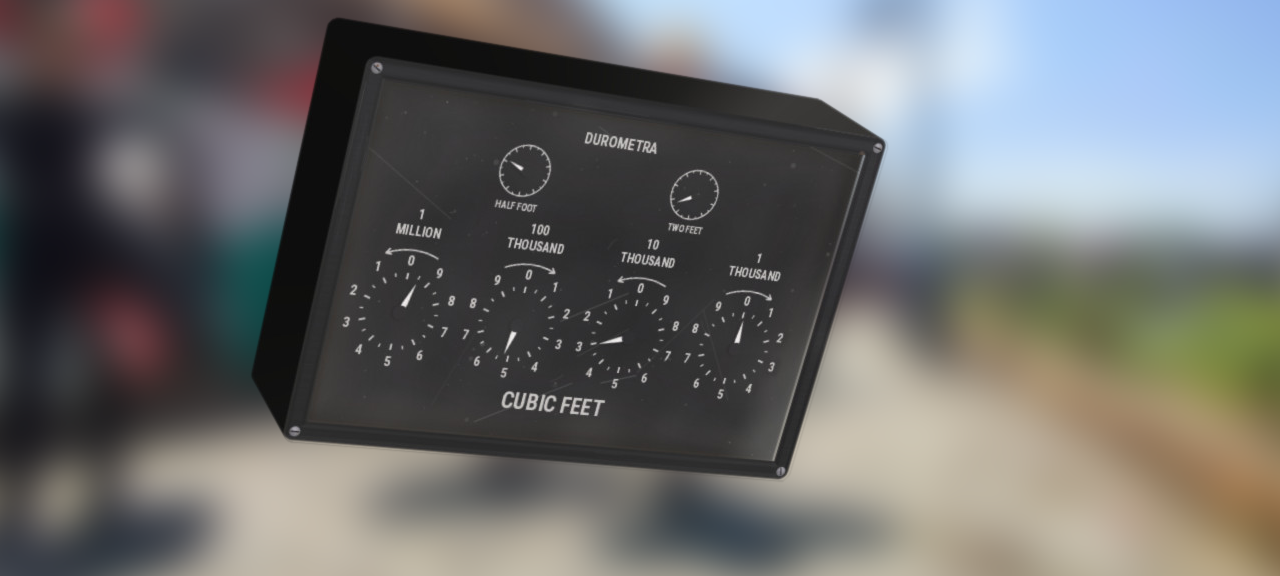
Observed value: {"value": 953000, "unit": "ft³"}
